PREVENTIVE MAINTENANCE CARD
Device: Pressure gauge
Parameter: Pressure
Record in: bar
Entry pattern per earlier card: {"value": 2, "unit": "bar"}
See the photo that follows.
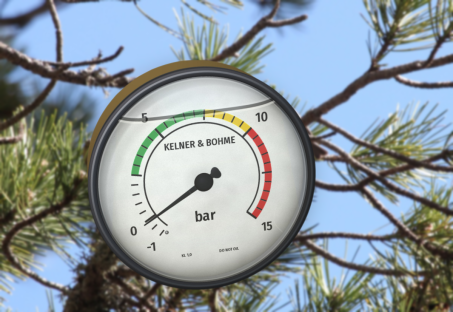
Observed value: {"value": 0, "unit": "bar"}
